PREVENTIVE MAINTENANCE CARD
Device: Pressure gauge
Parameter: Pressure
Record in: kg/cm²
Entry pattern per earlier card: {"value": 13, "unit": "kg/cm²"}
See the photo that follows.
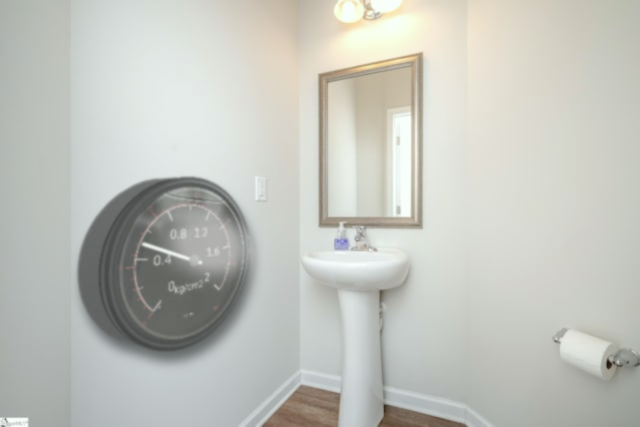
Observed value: {"value": 0.5, "unit": "kg/cm²"}
